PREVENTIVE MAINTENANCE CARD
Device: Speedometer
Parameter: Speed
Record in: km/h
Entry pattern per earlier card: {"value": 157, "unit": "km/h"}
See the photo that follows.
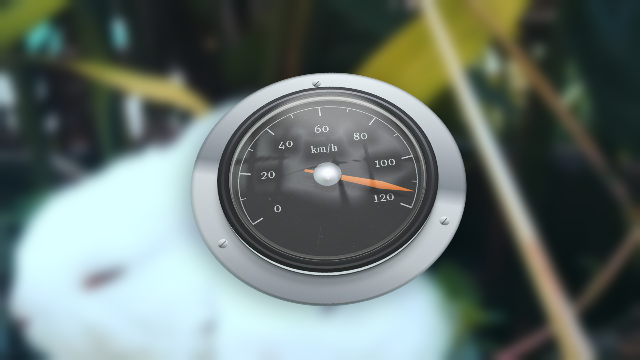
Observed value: {"value": 115, "unit": "km/h"}
